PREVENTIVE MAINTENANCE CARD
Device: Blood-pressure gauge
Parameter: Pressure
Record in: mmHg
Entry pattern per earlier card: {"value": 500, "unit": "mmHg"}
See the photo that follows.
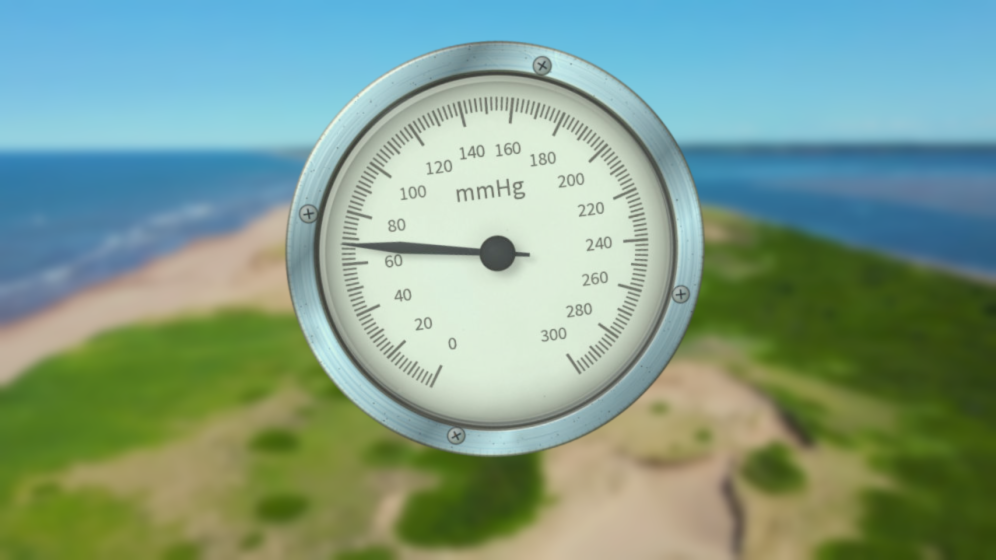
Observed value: {"value": 68, "unit": "mmHg"}
